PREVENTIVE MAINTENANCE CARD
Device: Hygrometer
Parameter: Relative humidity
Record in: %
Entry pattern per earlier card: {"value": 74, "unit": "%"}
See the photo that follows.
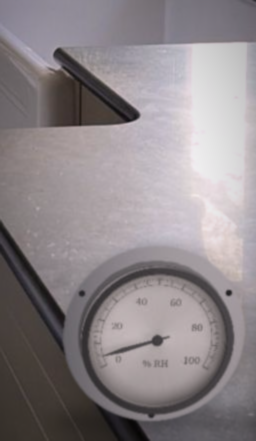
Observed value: {"value": 5, "unit": "%"}
